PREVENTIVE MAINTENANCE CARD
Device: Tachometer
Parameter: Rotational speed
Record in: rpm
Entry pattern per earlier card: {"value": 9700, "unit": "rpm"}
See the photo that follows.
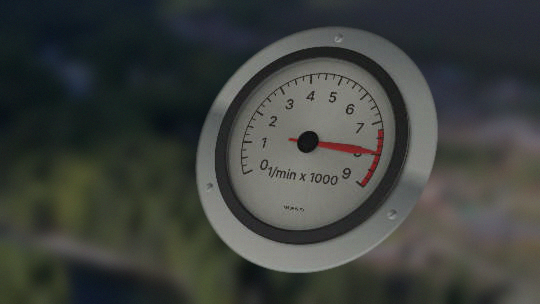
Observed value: {"value": 8000, "unit": "rpm"}
